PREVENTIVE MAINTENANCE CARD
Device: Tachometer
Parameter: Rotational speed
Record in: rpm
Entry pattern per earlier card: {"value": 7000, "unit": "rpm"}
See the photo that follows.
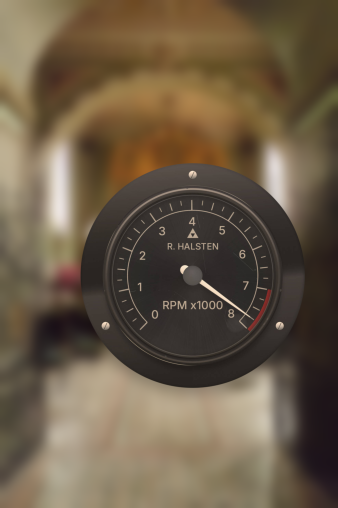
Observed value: {"value": 7750, "unit": "rpm"}
